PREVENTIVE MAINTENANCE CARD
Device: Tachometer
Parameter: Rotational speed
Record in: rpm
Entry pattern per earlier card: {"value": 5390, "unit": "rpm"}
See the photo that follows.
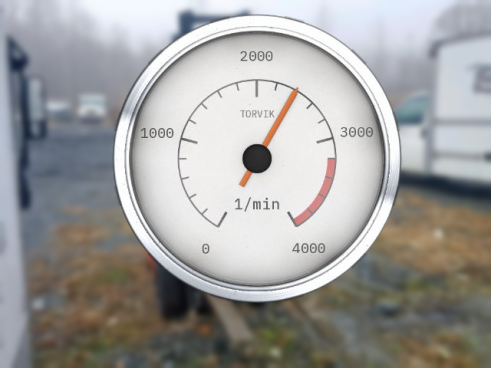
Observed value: {"value": 2400, "unit": "rpm"}
